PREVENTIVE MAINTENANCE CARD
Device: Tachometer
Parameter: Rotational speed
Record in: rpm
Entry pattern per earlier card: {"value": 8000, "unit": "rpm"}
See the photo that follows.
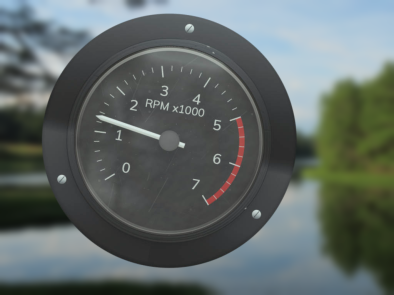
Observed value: {"value": 1300, "unit": "rpm"}
